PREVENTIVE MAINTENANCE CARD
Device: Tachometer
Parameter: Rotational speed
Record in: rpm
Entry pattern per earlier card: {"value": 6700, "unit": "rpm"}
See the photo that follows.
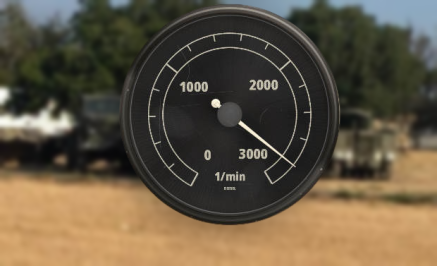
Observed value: {"value": 2800, "unit": "rpm"}
